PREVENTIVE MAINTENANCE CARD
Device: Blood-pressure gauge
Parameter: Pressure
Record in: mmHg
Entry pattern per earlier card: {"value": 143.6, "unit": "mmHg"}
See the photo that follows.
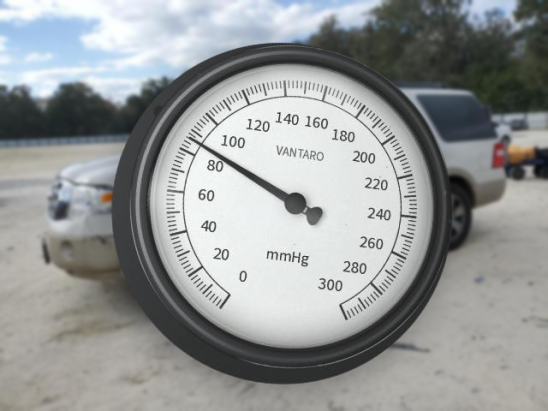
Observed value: {"value": 86, "unit": "mmHg"}
